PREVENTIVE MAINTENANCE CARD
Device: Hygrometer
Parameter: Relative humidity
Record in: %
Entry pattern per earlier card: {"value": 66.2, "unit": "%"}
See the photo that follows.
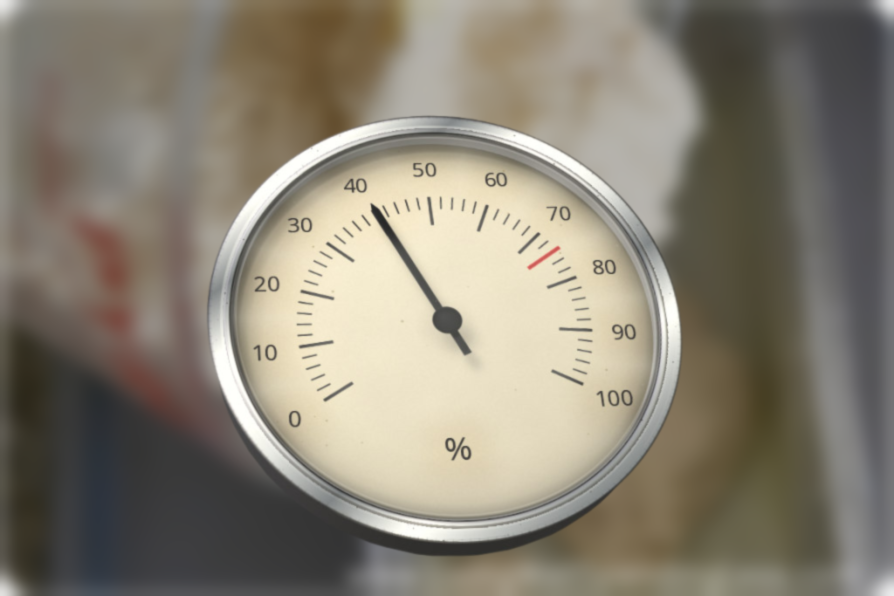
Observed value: {"value": 40, "unit": "%"}
